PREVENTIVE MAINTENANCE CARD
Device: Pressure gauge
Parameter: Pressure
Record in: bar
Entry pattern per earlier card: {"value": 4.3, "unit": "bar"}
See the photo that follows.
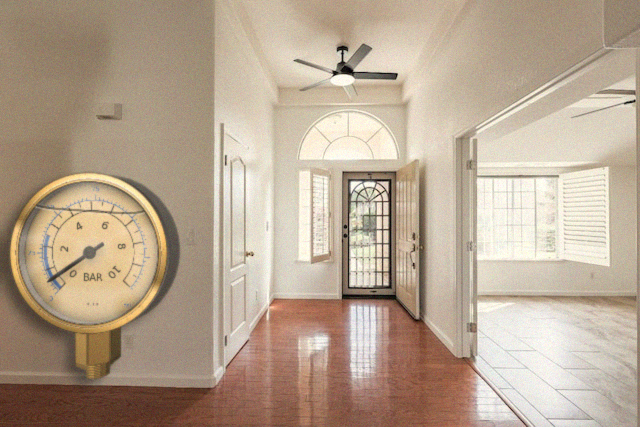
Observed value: {"value": 0.5, "unit": "bar"}
